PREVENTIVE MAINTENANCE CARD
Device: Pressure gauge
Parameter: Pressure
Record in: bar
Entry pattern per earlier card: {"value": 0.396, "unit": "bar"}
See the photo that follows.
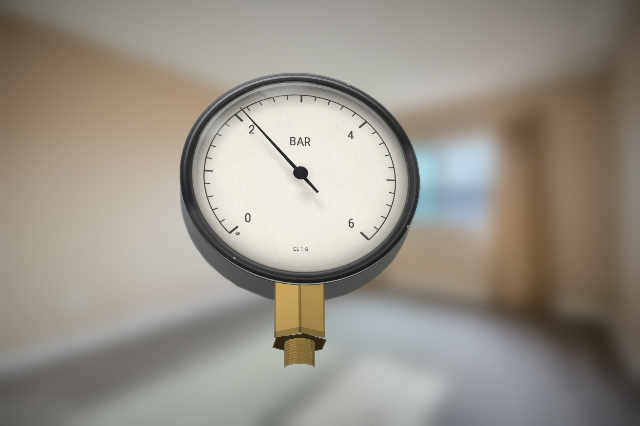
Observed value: {"value": 2.1, "unit": "bar"}
